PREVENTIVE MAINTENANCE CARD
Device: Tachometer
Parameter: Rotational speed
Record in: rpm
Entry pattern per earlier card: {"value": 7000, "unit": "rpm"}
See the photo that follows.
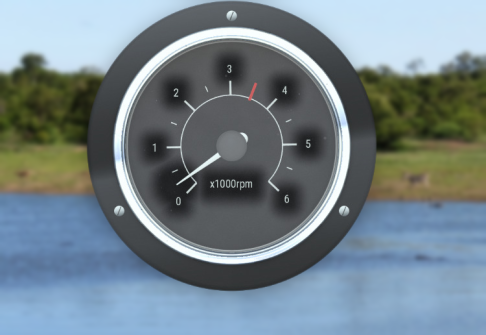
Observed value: {"value": 250, "unit": "rpm"}
